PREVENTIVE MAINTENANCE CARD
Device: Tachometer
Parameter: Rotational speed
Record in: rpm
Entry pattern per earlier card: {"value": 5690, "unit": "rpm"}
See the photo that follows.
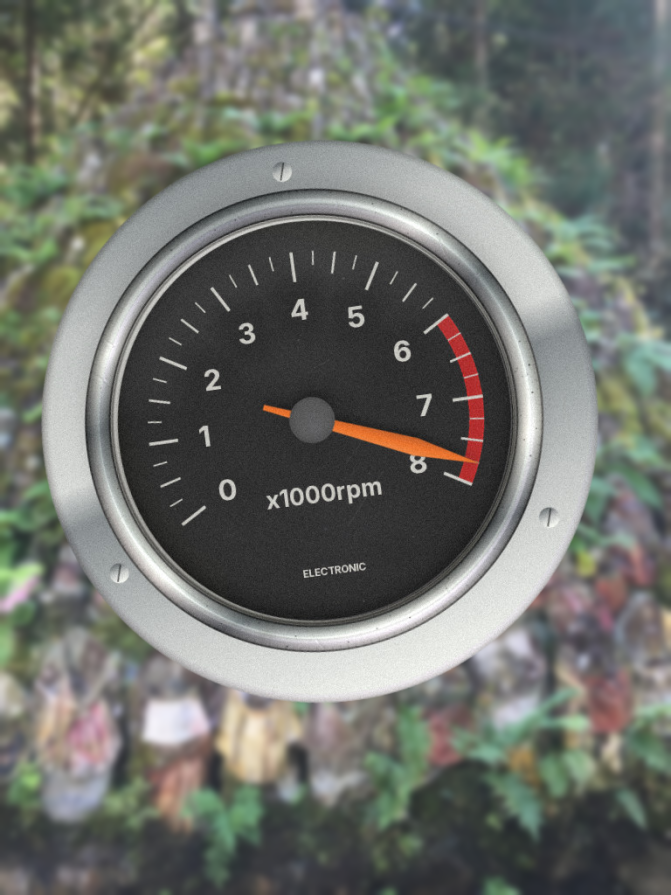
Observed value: {"value": 7750, "unit": "rpm"}
